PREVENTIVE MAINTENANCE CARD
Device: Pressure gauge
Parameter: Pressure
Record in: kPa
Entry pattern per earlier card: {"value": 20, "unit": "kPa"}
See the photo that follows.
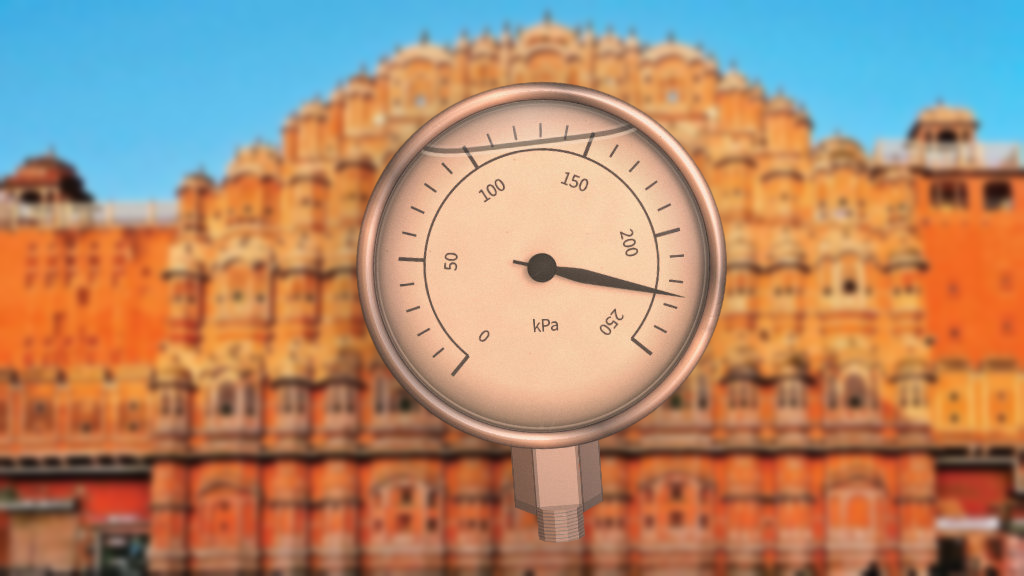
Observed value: {"value": 225, "unit": "kPa"}
